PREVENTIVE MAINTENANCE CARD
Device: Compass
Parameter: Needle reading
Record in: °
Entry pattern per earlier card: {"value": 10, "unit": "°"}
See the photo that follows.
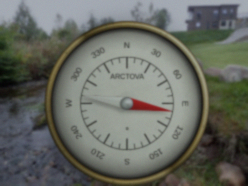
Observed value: {"value": 100, "unit": "°"}
